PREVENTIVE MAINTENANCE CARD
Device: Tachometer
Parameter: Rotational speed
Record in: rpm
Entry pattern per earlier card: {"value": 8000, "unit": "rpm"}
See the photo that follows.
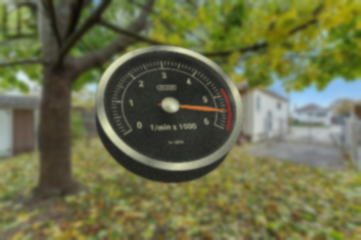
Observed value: {"value": 5500, "unit": "rpm"}
